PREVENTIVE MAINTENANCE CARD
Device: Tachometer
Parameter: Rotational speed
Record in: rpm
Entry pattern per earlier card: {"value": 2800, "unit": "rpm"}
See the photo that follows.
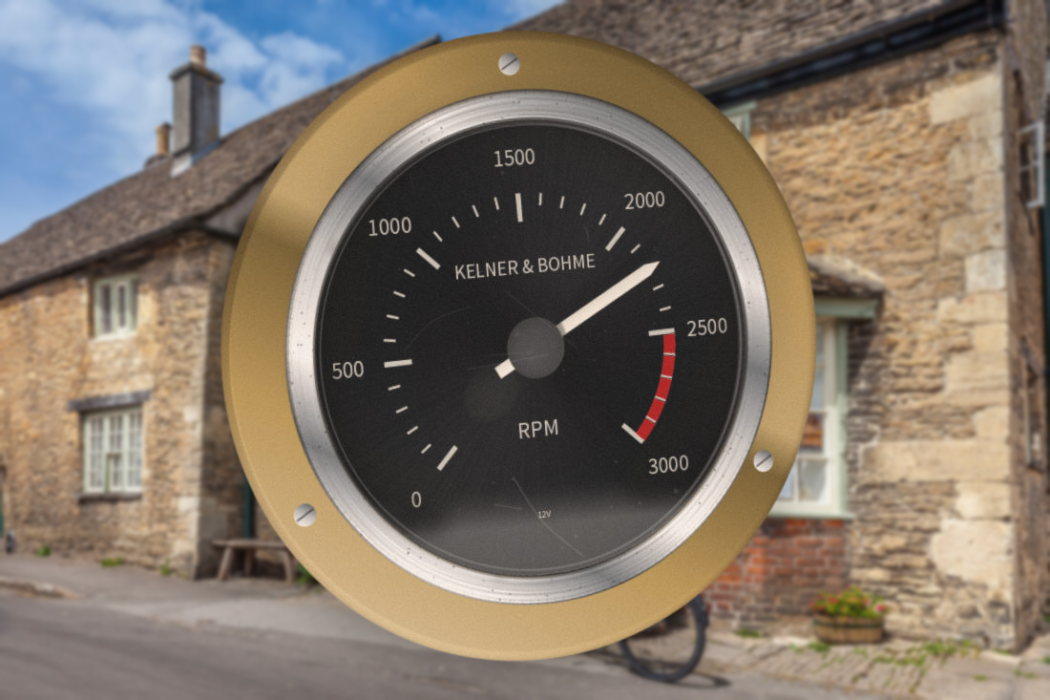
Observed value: {"value": 2200, "unit": "rpm"}
